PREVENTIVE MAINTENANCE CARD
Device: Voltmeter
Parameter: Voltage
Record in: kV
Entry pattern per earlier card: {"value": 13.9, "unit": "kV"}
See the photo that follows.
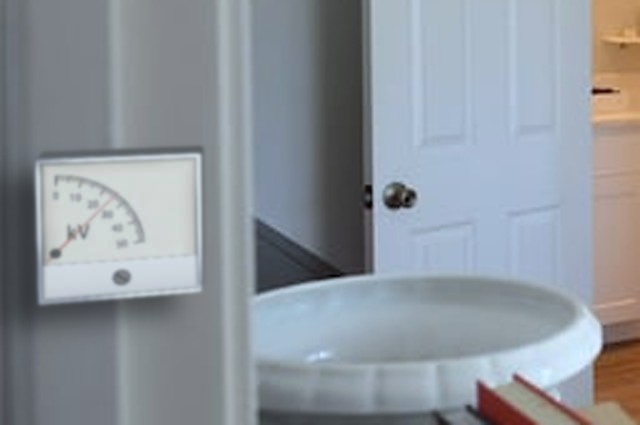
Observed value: {"value": 25, "unit": "kV"}
